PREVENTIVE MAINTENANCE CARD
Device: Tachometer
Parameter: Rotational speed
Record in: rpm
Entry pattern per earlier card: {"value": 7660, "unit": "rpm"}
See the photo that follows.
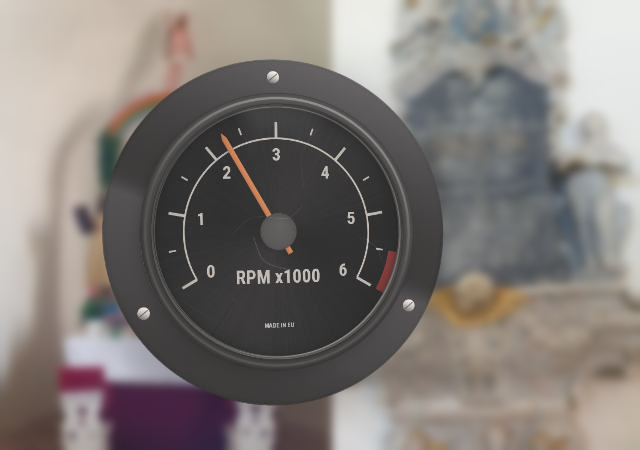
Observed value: {"value": 2250, "unit": "rpm"}
